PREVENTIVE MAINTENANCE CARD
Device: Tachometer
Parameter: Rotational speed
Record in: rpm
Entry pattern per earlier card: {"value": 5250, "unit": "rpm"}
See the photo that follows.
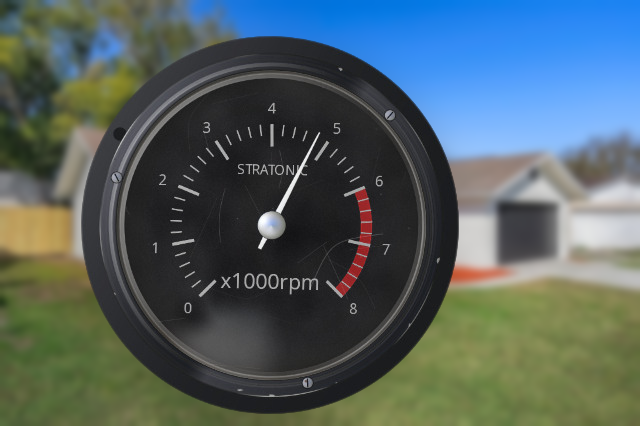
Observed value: {"value": 4800, "unit": "rpm"}
